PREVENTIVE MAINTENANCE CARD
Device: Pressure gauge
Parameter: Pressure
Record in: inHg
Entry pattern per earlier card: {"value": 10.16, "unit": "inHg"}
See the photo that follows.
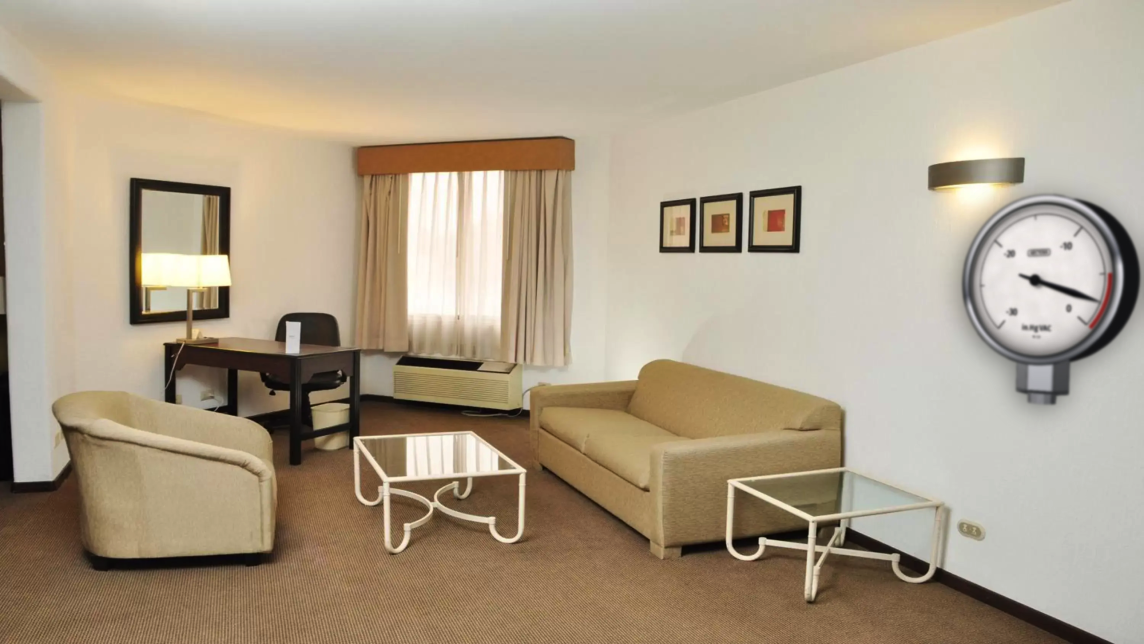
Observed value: {"value": -2.5, "unit": "inHg"}
